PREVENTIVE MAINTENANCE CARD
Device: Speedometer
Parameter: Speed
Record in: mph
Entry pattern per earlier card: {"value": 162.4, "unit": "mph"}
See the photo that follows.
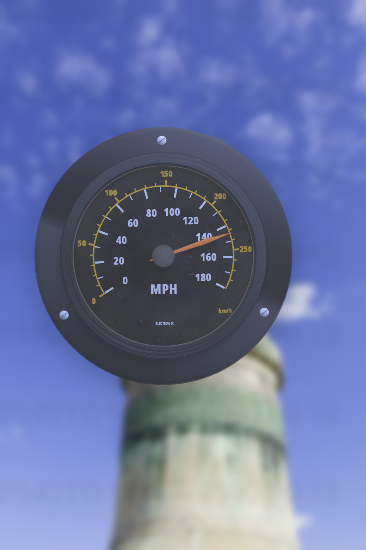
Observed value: {"value": 145, "unit": "mph"}
